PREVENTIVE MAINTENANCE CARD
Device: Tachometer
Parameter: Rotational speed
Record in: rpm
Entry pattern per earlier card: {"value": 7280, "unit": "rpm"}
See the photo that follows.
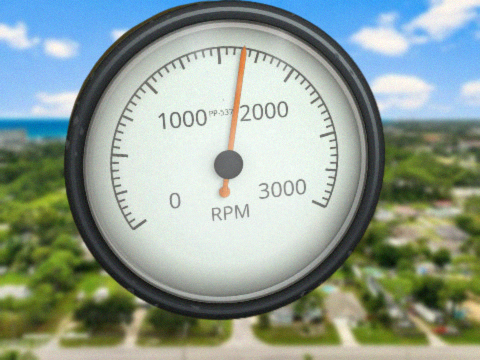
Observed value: {"value": 1650, "unit": "rpm"}
